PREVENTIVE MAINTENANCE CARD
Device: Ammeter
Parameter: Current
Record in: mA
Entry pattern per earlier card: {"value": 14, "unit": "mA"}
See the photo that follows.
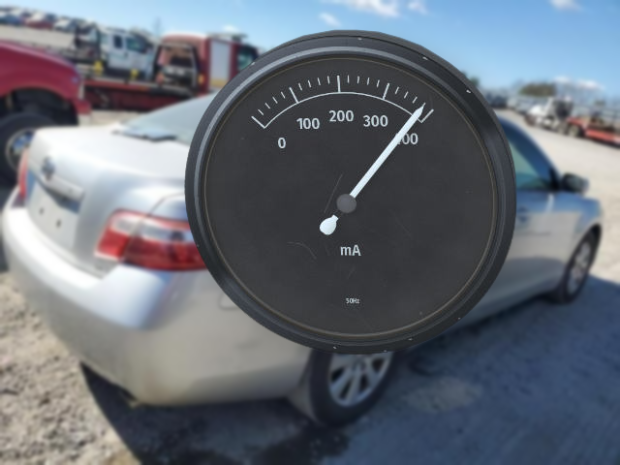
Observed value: {"value": 380, "unit": "mA"}
